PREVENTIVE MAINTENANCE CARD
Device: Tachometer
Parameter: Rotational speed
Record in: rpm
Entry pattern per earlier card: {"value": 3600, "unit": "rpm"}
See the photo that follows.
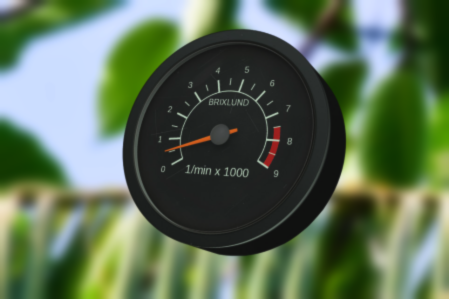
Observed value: {"value": 500, "unit": "rpm"}
